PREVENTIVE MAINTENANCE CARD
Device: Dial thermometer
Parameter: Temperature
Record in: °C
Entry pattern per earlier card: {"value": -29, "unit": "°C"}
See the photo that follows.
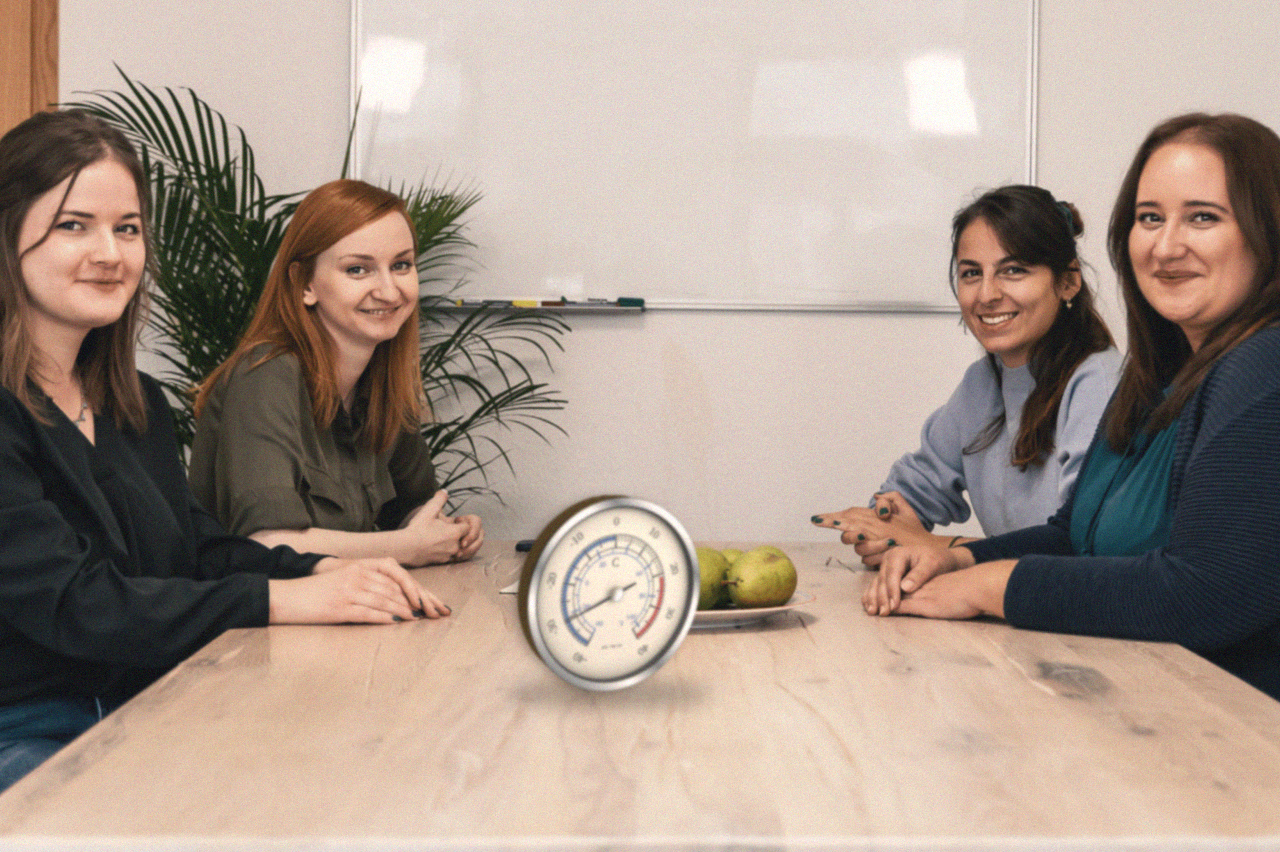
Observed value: {"value": -30, "unit": "°C"}
